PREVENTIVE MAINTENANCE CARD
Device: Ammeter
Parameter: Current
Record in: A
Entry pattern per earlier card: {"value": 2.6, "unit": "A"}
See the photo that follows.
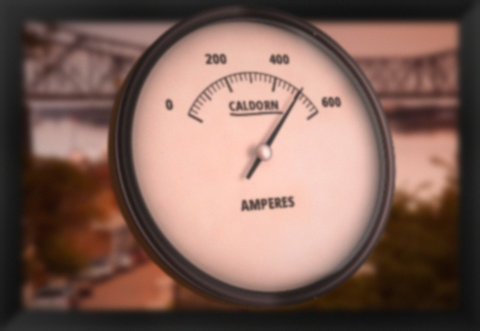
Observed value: {"value": 500, "unit": "A"}
